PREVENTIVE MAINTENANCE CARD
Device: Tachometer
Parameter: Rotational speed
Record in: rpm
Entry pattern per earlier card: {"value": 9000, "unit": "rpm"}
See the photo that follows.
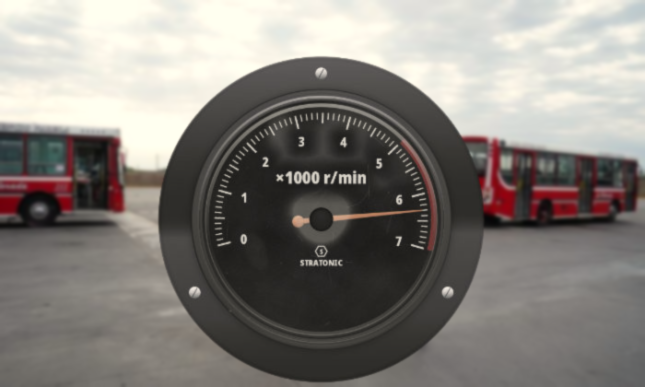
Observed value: {"value": 6300, "unit": "rpm"}
